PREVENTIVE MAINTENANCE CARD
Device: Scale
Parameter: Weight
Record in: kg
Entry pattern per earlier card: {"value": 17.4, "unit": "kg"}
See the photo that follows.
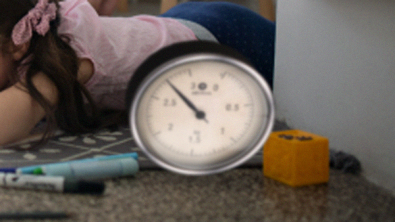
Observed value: {"value": 2.75, "unit": "kg"}
